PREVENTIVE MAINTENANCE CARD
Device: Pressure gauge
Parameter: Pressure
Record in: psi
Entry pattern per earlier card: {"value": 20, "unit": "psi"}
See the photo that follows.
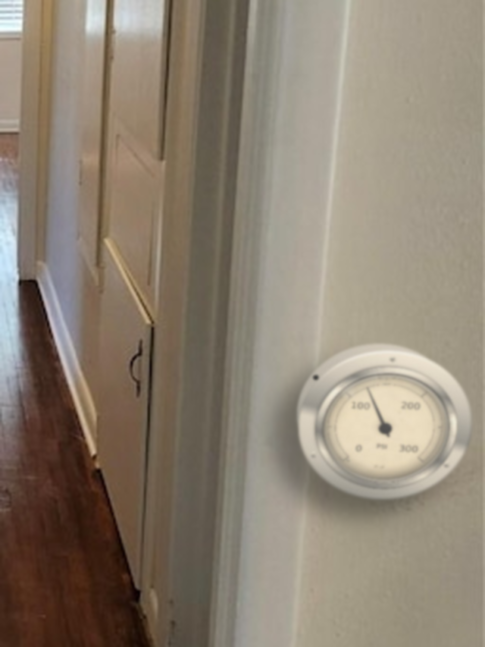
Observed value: {"value": 125, "unit": "psi"}
